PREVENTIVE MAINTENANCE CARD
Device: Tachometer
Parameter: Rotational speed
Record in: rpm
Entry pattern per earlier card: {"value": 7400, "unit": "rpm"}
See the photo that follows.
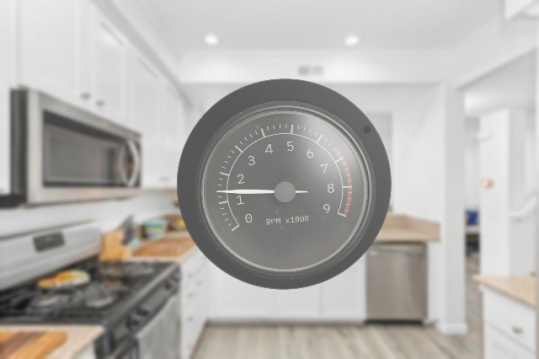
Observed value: {"value": 1400, "unit": "rpm"}
